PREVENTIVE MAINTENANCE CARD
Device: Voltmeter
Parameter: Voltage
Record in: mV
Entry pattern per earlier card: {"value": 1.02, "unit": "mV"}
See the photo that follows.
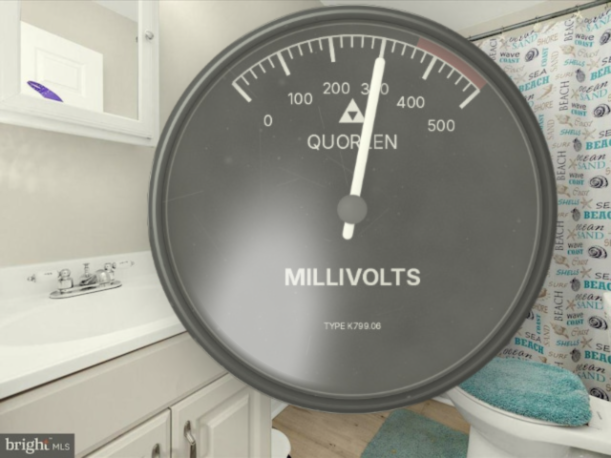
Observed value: {"value": 300, "unit": "mV"}
